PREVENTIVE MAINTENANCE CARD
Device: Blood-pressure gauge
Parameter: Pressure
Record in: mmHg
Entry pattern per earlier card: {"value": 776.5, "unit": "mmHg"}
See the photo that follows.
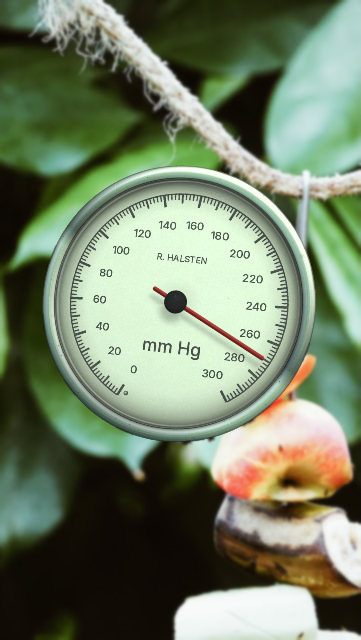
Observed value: {"value": 270, "unit": "mmHg"}
